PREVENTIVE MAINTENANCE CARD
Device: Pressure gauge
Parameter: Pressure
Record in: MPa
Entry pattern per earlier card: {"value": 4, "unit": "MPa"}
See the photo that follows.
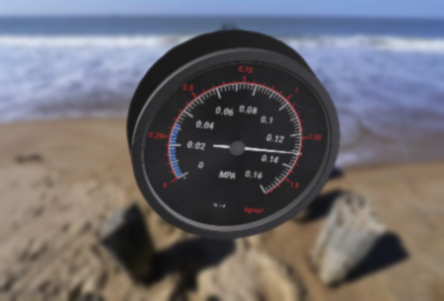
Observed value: {"value": 0.13, "unit": "MPa"}
